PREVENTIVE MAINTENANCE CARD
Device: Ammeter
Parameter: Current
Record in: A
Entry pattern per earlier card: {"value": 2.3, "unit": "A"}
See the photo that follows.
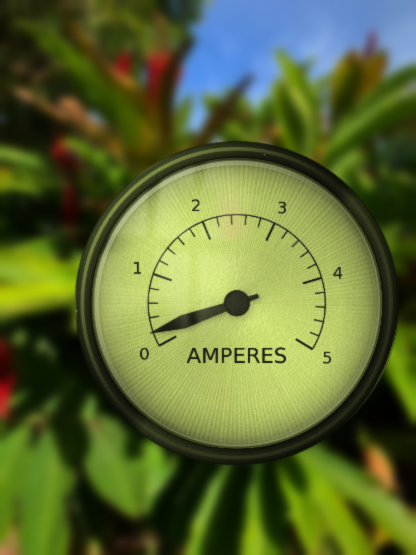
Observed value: {"value": 0.2, "unit": "A"}
